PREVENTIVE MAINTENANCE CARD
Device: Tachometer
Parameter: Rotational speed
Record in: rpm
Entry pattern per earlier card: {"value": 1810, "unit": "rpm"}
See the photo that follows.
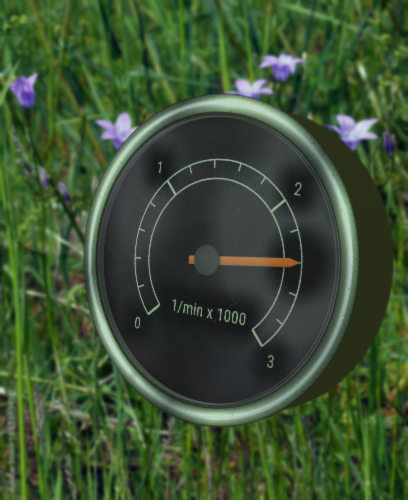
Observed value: {"value": 2400, "unit": "rpm"}
